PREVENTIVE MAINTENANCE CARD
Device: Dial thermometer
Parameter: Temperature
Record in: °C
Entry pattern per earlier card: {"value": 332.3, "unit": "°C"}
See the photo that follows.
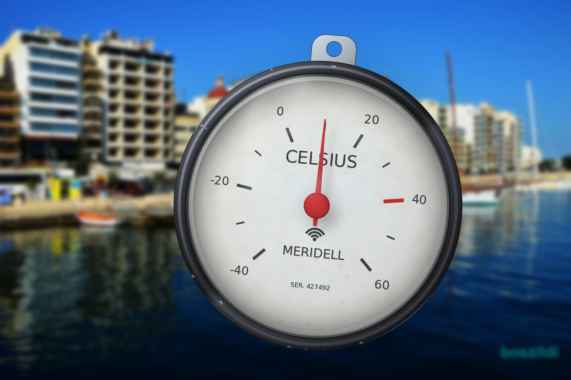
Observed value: {"value": 10, "unit": "°C"}
